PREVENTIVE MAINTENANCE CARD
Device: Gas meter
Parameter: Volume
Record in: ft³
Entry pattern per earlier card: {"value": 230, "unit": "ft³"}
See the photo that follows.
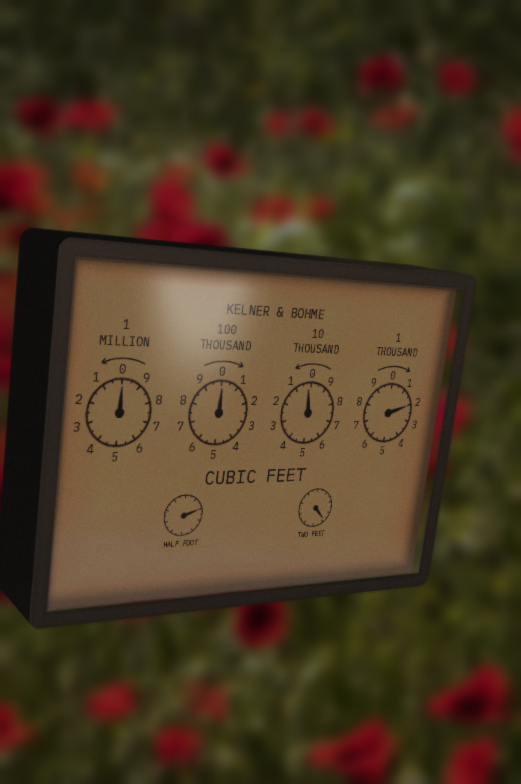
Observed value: {"value": 200, "unit": "ft³"}
